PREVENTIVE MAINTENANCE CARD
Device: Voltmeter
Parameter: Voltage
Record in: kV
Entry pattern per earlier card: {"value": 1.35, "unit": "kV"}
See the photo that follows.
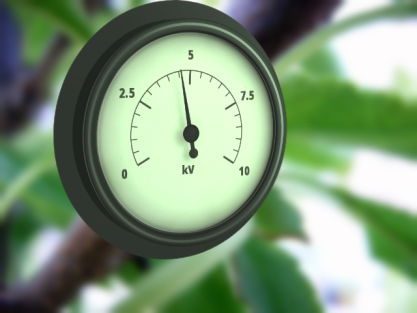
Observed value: {"value": 4.5, "unit": "kV"}
